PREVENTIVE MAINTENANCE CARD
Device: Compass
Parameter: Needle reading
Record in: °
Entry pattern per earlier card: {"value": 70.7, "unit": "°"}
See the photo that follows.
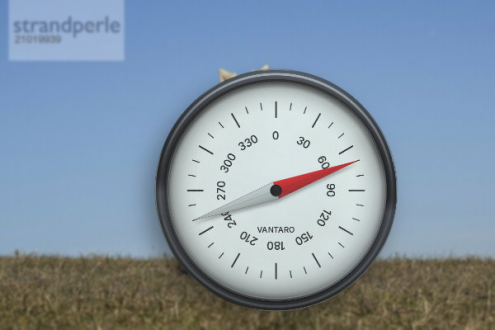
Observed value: {"value": 70, "unit": "°"}
